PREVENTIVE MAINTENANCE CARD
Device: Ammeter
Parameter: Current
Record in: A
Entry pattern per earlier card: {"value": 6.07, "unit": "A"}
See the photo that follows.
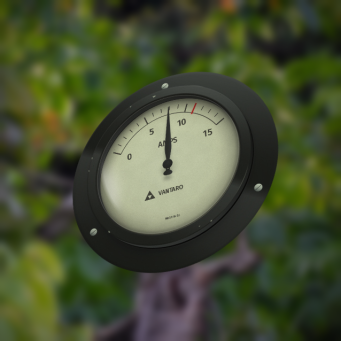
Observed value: {"value": 8, "unit": "A"}
